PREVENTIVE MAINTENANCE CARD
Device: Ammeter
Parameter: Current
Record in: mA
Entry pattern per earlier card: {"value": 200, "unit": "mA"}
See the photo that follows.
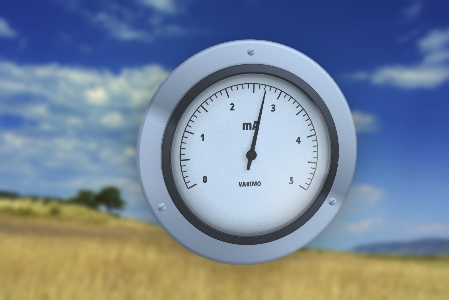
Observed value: {"value": 2.7, "unit": "mA"}
